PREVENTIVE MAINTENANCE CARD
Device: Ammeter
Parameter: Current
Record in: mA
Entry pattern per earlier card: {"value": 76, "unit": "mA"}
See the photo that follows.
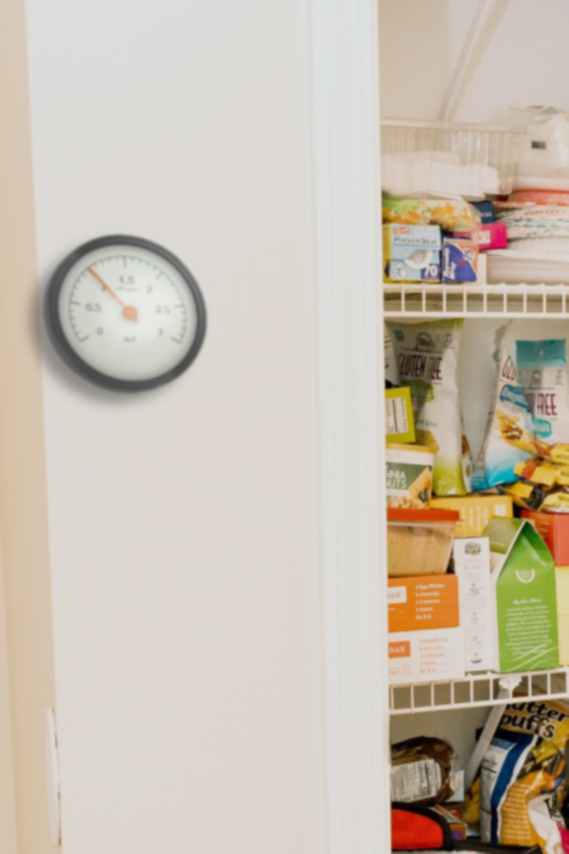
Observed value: {"value": 1, "unit": "mA"}
